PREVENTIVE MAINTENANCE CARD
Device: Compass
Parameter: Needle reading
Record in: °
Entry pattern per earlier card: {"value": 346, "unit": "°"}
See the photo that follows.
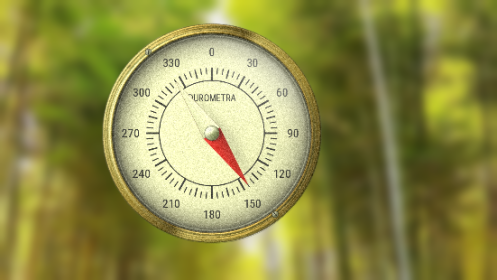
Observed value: {"value": 145, "unit": "°"}
